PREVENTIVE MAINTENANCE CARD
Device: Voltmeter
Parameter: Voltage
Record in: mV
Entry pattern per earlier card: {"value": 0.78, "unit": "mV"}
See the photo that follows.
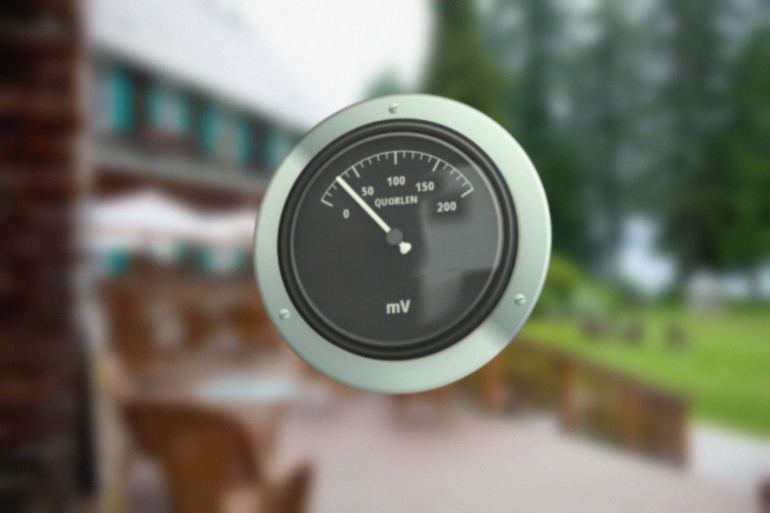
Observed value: {"value": 30, "unit": "mV"}
